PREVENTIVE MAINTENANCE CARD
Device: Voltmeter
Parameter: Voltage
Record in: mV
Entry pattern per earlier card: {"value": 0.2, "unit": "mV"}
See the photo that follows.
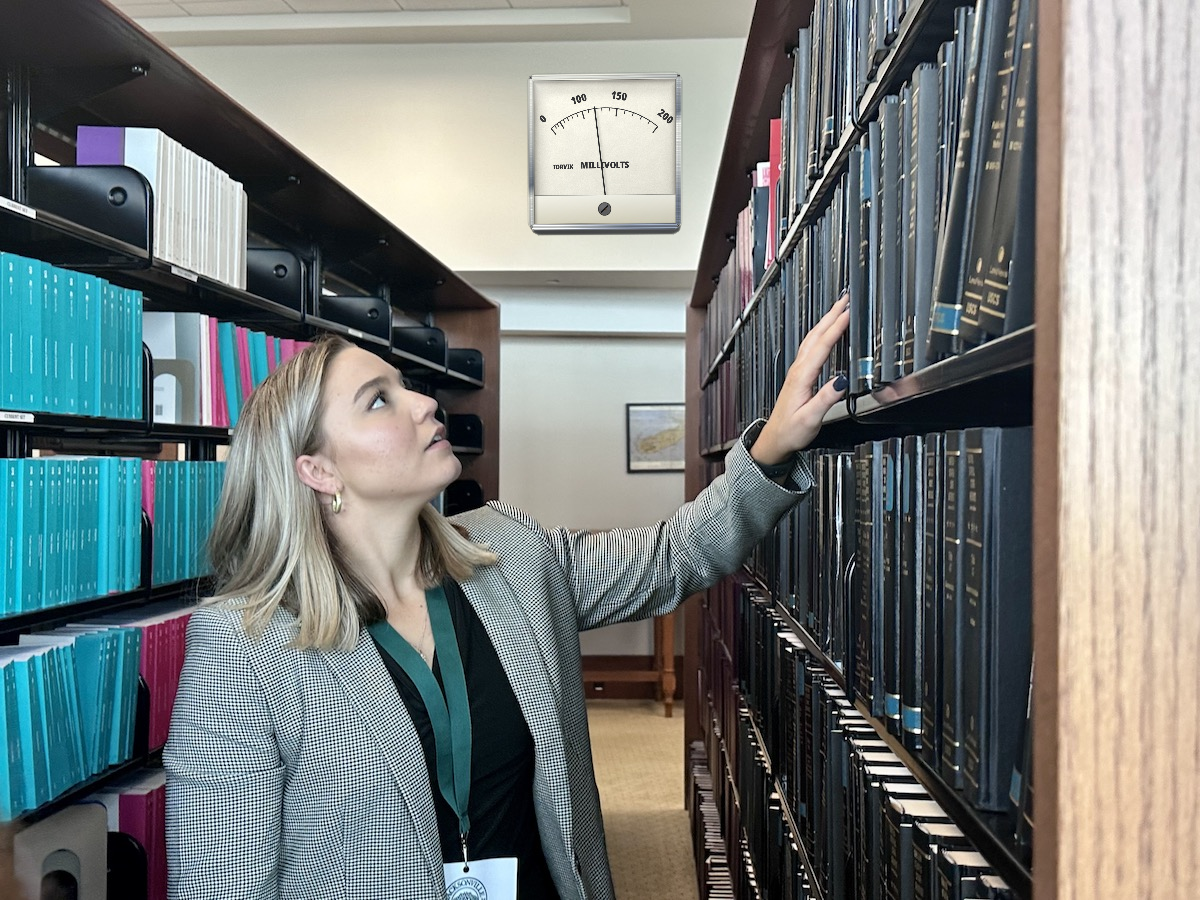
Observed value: {"value": 120, "unit": "mV"}
